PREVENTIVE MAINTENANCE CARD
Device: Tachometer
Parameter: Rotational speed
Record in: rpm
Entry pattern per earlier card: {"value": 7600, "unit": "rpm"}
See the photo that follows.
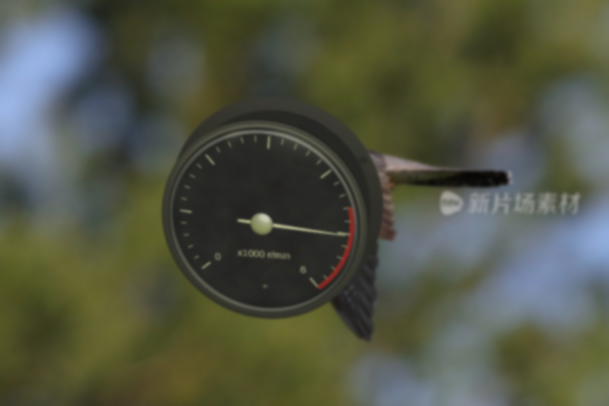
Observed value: {"value": 5000, "unit": "rpm"}
